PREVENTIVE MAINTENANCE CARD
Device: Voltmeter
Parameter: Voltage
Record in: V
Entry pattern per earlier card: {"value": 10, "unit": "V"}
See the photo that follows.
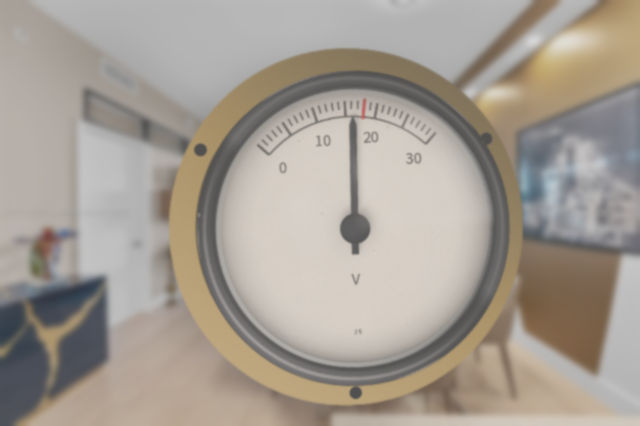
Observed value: {"value": 16, "unit": "V"}
